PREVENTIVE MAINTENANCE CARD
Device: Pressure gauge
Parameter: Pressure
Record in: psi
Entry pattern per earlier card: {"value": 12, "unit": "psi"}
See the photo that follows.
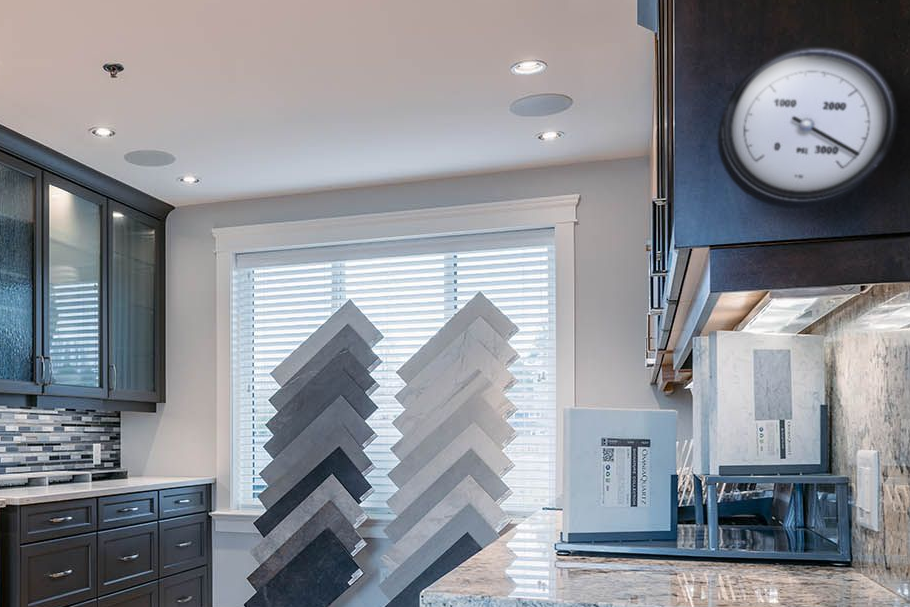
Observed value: {"value": 2800, "unit": "psi"}
